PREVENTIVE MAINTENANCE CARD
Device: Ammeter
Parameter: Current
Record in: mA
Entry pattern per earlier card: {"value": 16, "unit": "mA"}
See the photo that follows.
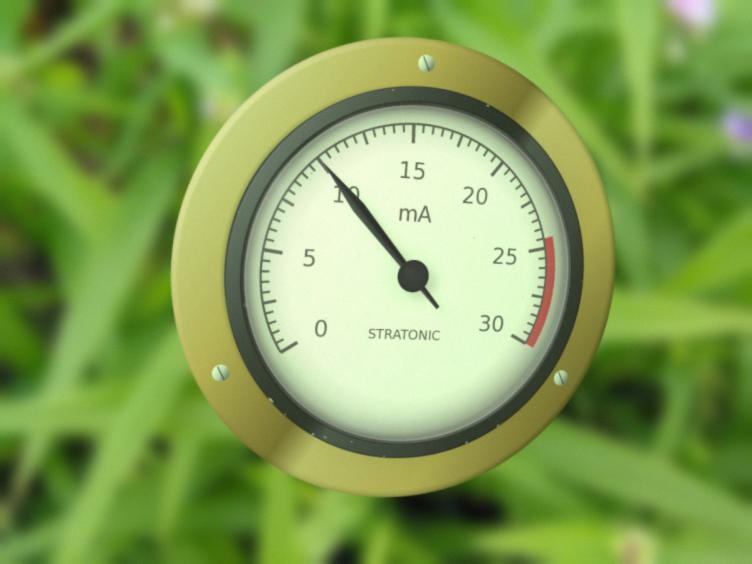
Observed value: {"value": 10, "unit": "mA"}
